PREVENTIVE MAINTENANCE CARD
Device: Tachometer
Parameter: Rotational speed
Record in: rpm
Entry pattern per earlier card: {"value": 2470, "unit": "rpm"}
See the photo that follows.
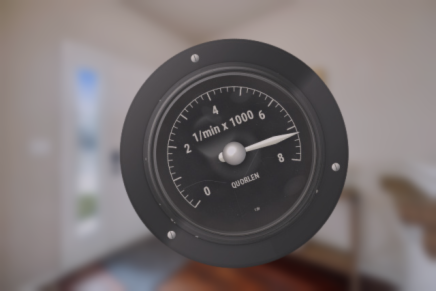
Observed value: {"value": 7200, "unit": "rpm"}
